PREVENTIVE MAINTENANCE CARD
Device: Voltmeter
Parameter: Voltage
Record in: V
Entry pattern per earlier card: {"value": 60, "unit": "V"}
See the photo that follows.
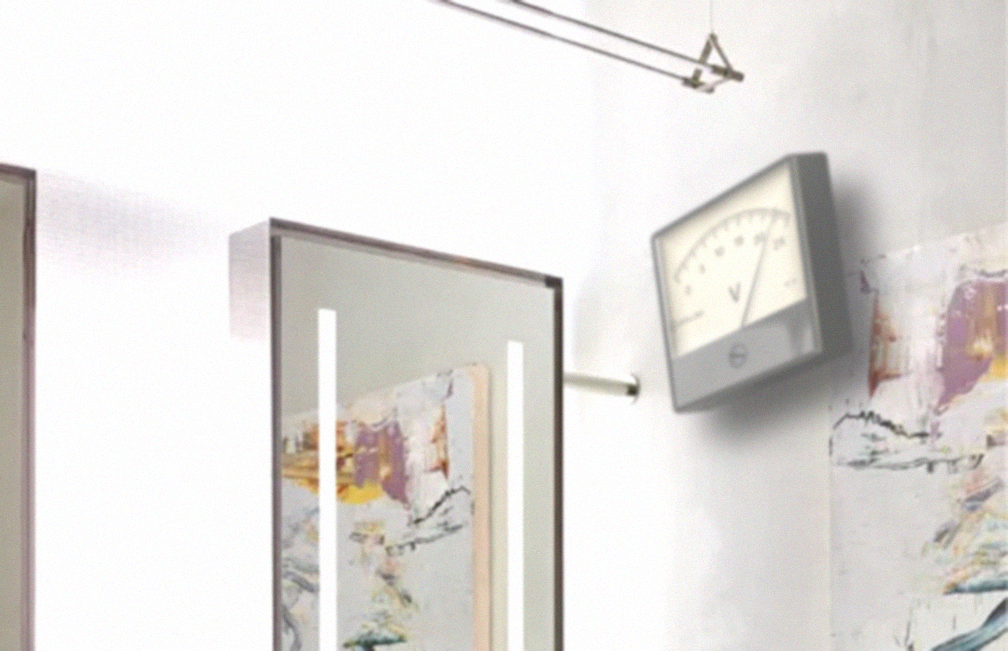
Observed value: {"value": 22.5, "unit": "V"}
